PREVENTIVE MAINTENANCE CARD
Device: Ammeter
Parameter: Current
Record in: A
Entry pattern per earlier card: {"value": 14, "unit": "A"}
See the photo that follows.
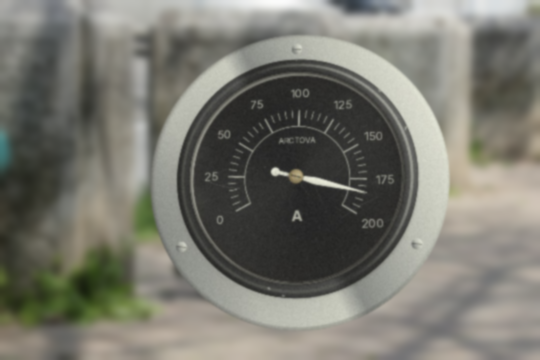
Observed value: {"value": 185, "unit": "A"}
